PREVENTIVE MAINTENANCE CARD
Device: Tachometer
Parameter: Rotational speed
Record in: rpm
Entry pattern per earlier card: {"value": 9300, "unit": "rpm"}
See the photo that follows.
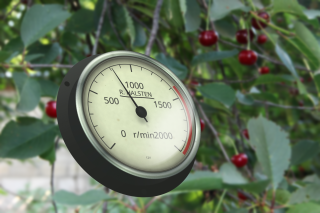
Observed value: {"value": 800, "unit": "rpm"}
